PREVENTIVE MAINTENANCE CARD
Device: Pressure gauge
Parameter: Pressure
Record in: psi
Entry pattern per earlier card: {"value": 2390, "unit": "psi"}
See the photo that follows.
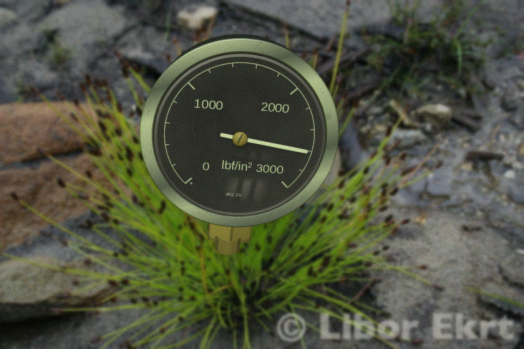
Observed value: {"value": 2600, "unit": "psi"}
